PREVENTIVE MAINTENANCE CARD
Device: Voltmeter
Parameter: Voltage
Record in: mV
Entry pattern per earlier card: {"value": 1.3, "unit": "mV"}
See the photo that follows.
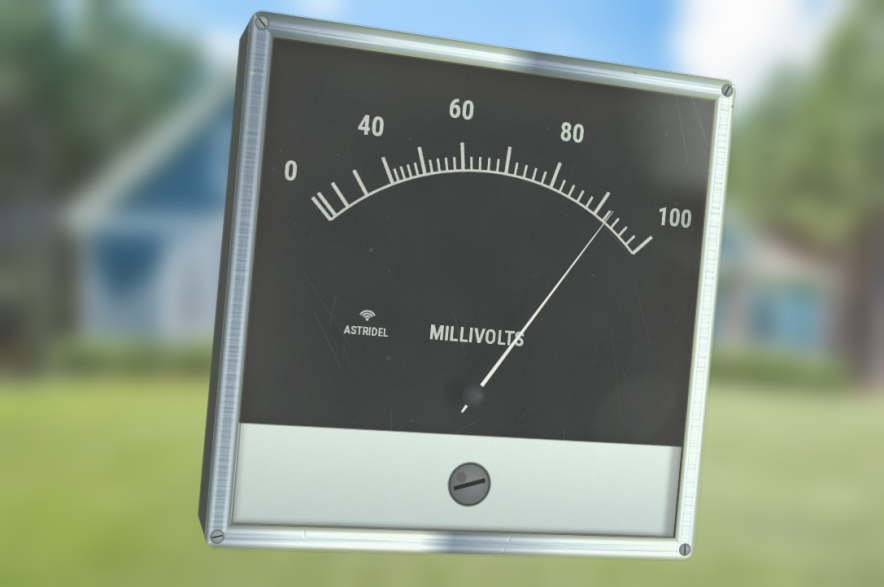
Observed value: {"value": 92, "unit": "mV"}
